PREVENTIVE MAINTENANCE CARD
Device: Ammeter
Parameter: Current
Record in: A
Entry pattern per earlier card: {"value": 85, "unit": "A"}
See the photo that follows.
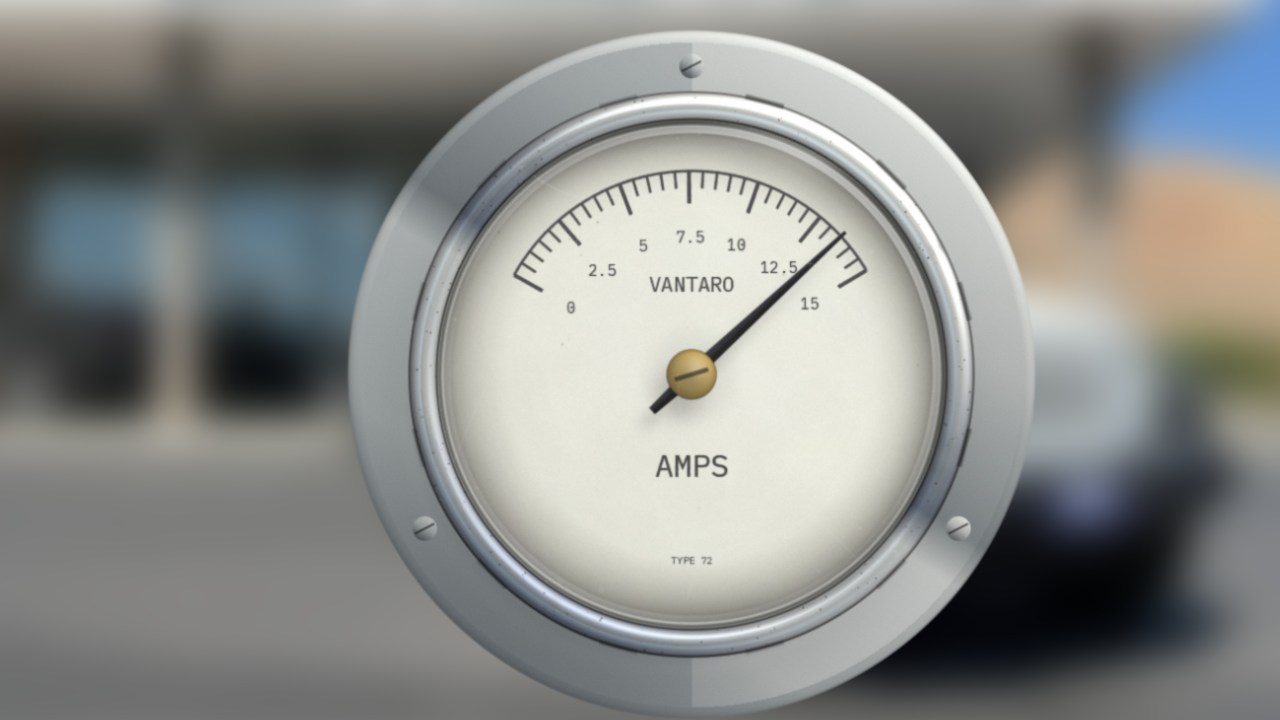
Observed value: {"value": 13.5, "unit": "A"}
